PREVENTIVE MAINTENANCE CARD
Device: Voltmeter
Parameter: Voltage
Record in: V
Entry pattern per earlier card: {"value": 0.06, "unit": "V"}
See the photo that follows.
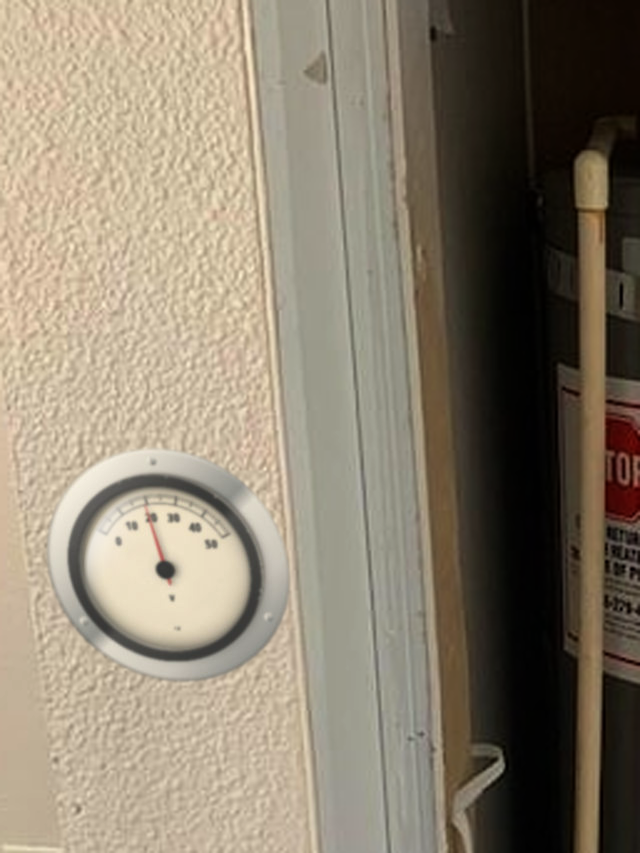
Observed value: {"value": 20, "unit": "V"}
